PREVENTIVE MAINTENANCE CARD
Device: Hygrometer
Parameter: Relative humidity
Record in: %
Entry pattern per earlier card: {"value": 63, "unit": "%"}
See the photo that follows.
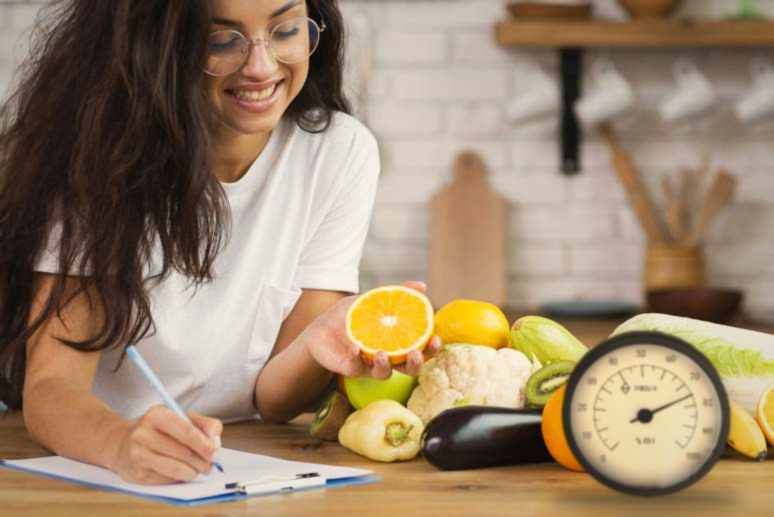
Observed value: {"value": 75, "unit": "%"}
